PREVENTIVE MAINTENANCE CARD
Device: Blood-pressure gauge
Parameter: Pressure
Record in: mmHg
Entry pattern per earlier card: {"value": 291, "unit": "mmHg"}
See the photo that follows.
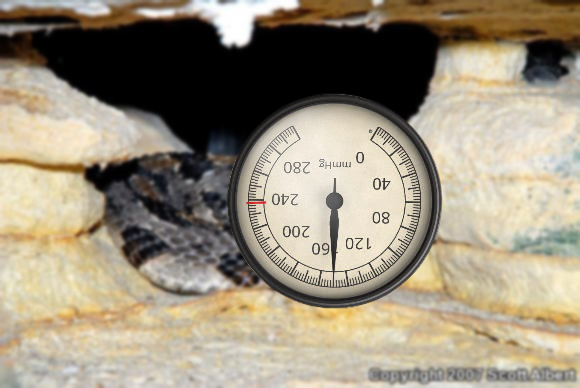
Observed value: {"value": 150, "unit": "mmHg"}
